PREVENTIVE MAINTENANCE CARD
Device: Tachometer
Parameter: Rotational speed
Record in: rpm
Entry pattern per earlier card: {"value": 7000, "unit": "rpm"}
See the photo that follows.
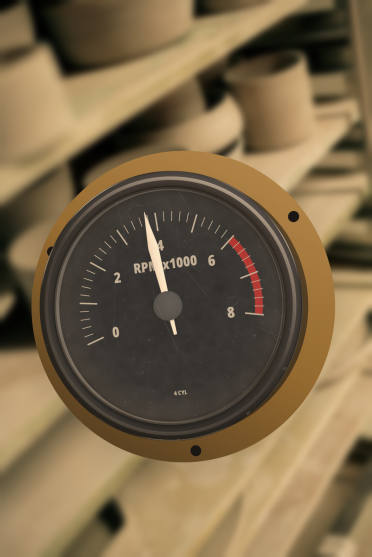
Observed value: {"value": 3800, "unit": "rpm"}
